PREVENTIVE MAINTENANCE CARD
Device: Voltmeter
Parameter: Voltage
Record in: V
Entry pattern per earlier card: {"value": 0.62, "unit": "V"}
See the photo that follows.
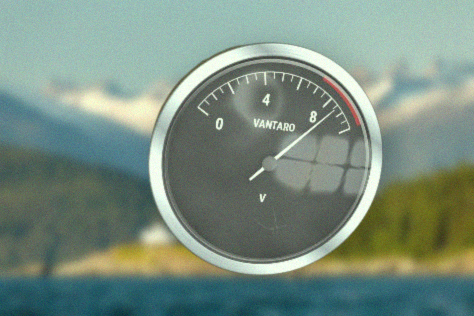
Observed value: {"value": 8.5, "unit": "V"}
